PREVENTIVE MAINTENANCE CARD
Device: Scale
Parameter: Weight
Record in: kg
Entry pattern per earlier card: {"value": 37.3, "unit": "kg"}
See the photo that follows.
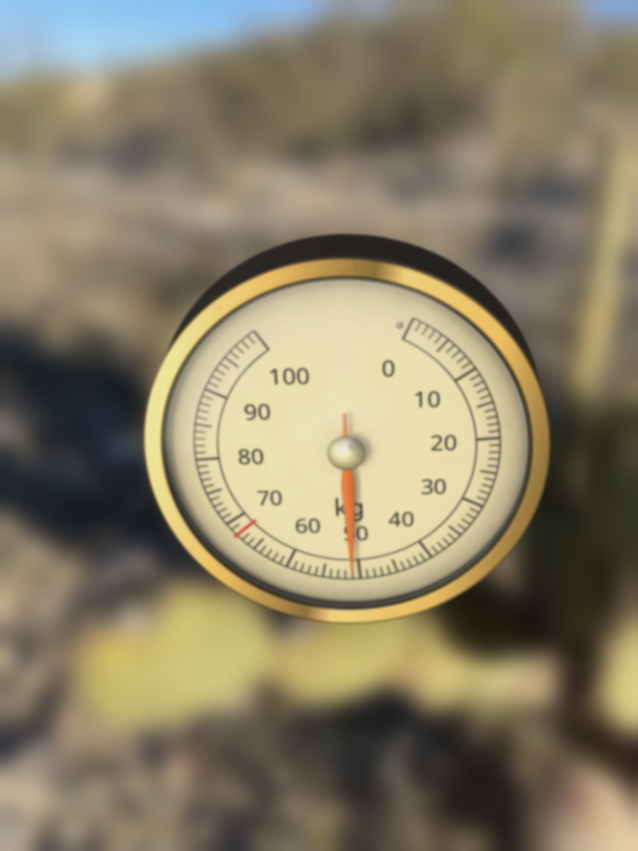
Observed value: {"value": 51, "unit": "kg"}
